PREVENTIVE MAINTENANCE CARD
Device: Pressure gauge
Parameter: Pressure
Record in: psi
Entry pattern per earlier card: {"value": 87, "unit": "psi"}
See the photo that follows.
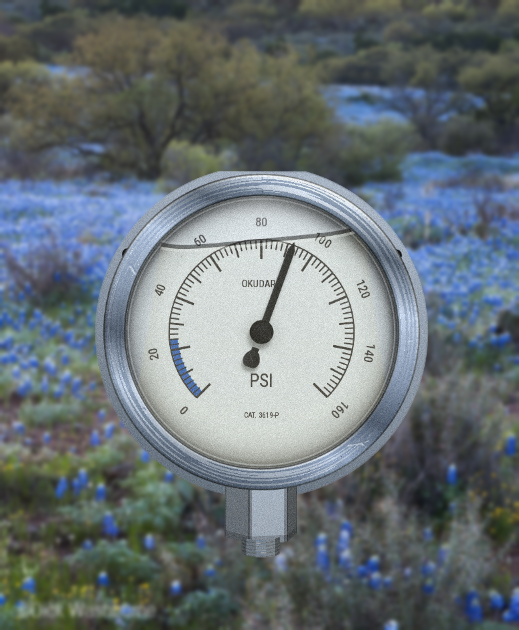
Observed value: {"value": 92, "unit": "psi"}
